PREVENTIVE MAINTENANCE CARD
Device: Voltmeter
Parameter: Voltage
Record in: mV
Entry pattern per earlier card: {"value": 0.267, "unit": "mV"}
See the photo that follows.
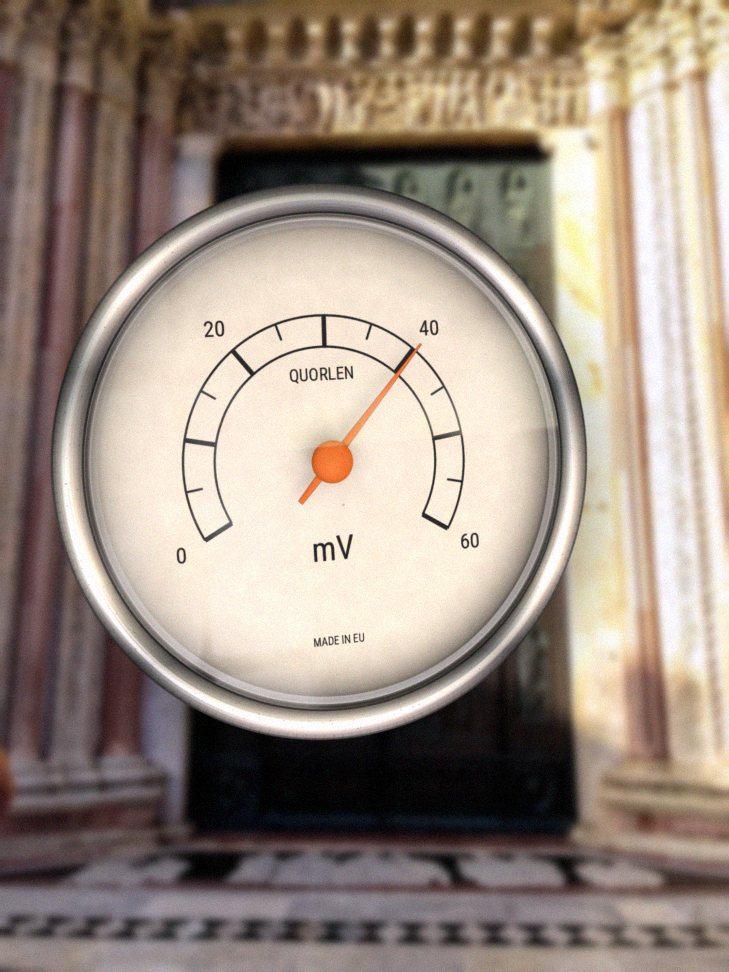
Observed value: {"value": 40, "unit": "mV"}
